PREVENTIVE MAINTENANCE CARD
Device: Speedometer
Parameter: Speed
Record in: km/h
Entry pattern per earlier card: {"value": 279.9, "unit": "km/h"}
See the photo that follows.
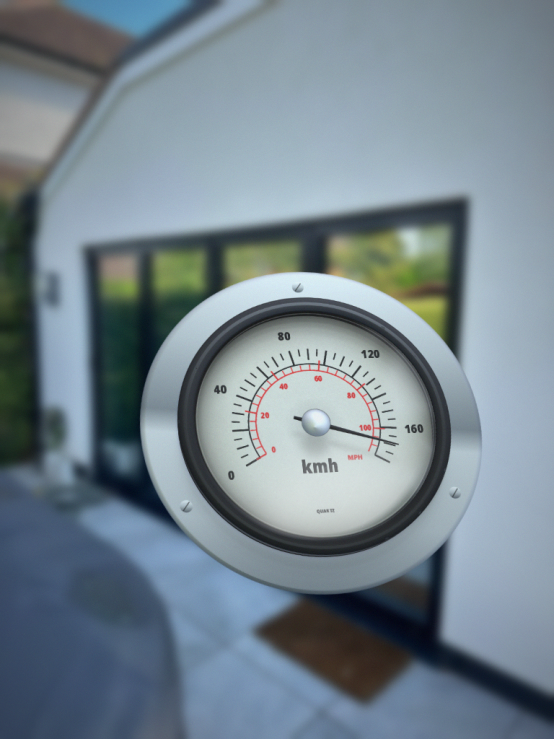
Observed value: {"value": 170, "unit": "km/h"}
